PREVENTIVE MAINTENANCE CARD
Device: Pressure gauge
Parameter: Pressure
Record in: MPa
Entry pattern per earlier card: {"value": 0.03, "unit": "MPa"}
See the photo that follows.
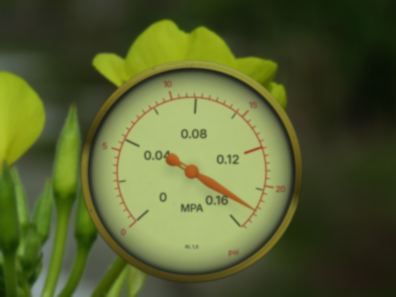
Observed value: {"value": 0.15, "unit": "MPa"}
